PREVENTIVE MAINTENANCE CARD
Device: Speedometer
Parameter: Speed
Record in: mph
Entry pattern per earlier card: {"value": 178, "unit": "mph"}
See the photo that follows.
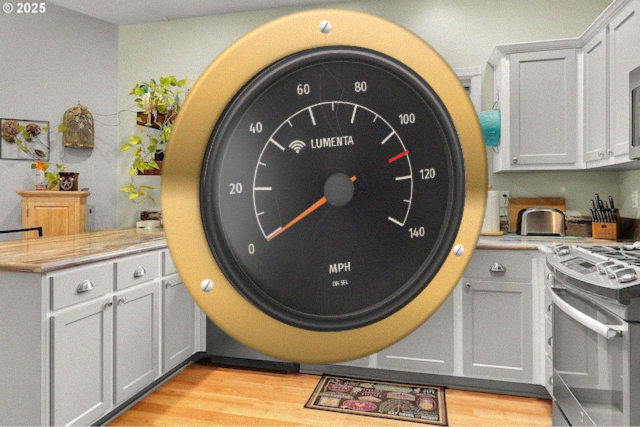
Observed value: {"value": 0, "unit": "mph"}
